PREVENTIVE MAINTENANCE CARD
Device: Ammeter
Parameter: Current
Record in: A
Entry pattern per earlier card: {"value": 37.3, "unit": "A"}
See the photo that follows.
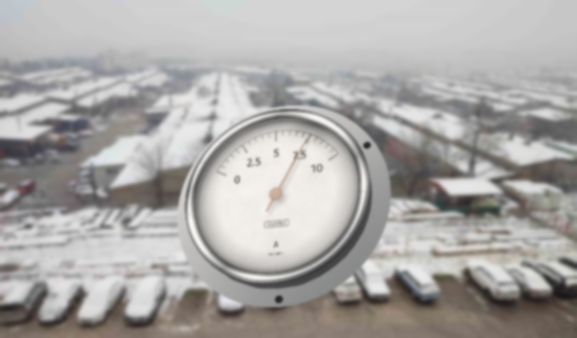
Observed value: {"value": 7.5, "unit": "A"}
